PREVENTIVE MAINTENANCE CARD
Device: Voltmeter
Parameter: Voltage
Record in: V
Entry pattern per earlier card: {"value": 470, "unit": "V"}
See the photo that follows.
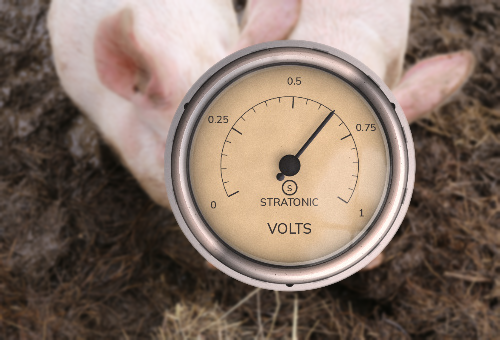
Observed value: {"value": 0.65, "unit": "V"}
